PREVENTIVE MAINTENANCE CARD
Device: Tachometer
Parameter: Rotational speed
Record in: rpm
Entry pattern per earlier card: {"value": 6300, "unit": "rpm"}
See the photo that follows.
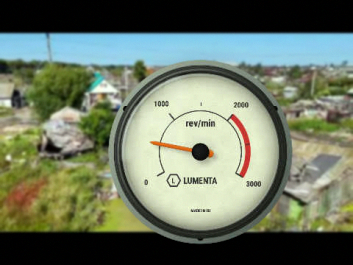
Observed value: {"value": 500, "unit": "rpm"}
